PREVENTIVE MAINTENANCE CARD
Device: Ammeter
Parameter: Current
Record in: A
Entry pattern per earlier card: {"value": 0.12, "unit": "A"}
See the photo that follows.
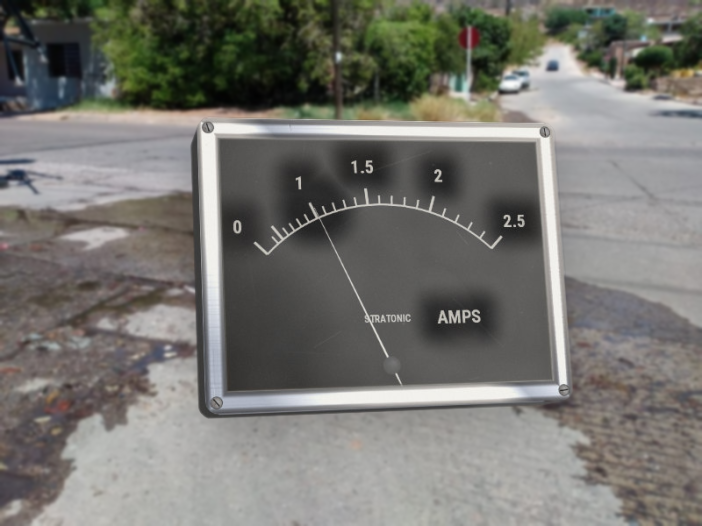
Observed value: {"value": 1, "unit": "A"}
